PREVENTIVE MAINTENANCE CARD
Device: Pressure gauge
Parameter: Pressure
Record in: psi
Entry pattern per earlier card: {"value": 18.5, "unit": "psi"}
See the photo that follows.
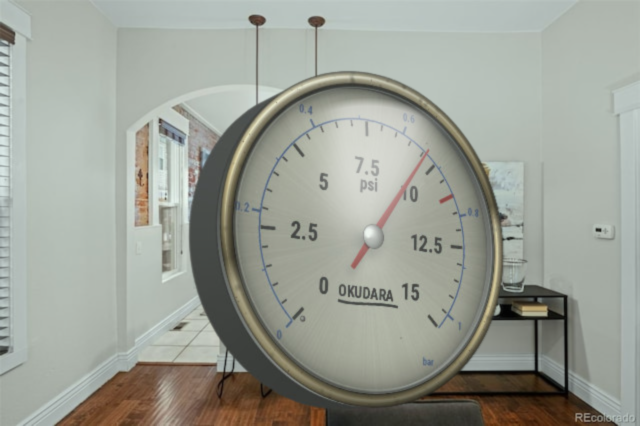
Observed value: {"value": 9.5, "unit": "psi"}
